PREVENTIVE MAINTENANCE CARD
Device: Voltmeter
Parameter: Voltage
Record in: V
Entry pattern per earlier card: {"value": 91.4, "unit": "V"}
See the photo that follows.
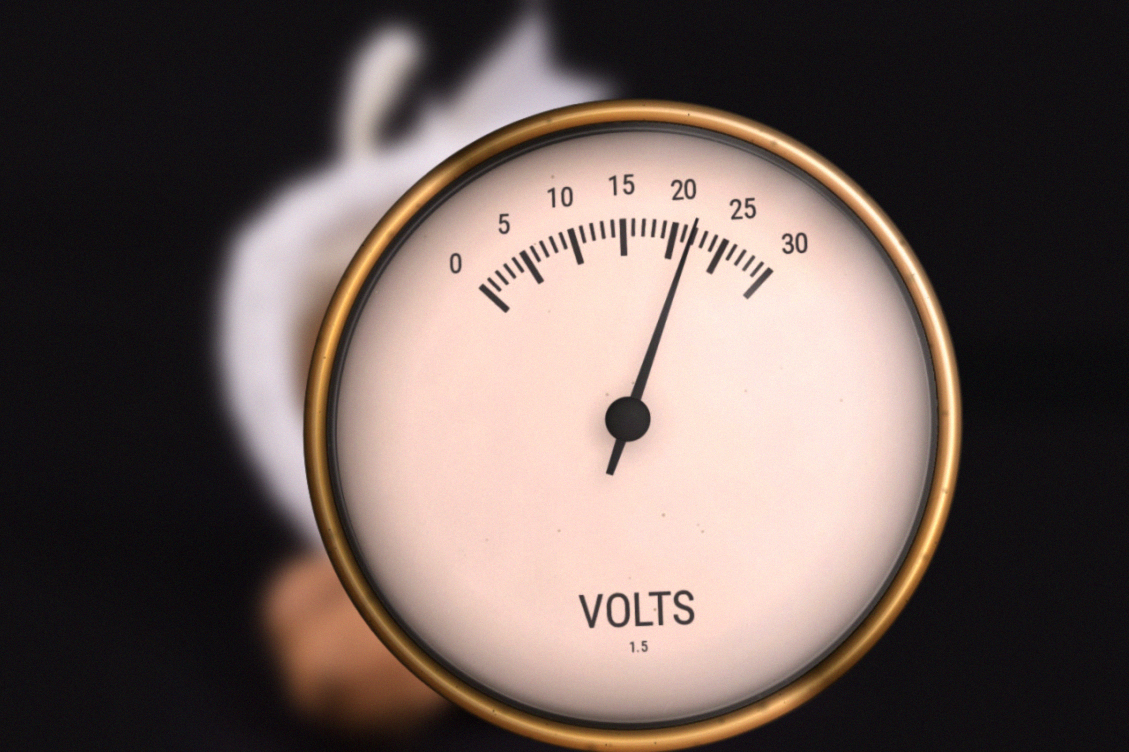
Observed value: {"value": 22, "unit": "V"}
